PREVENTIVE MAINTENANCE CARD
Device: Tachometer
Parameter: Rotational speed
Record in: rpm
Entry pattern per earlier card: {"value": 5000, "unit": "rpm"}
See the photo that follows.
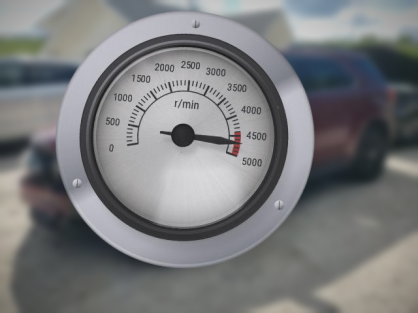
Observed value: {"value": 4700, "unit": "rpm"}
